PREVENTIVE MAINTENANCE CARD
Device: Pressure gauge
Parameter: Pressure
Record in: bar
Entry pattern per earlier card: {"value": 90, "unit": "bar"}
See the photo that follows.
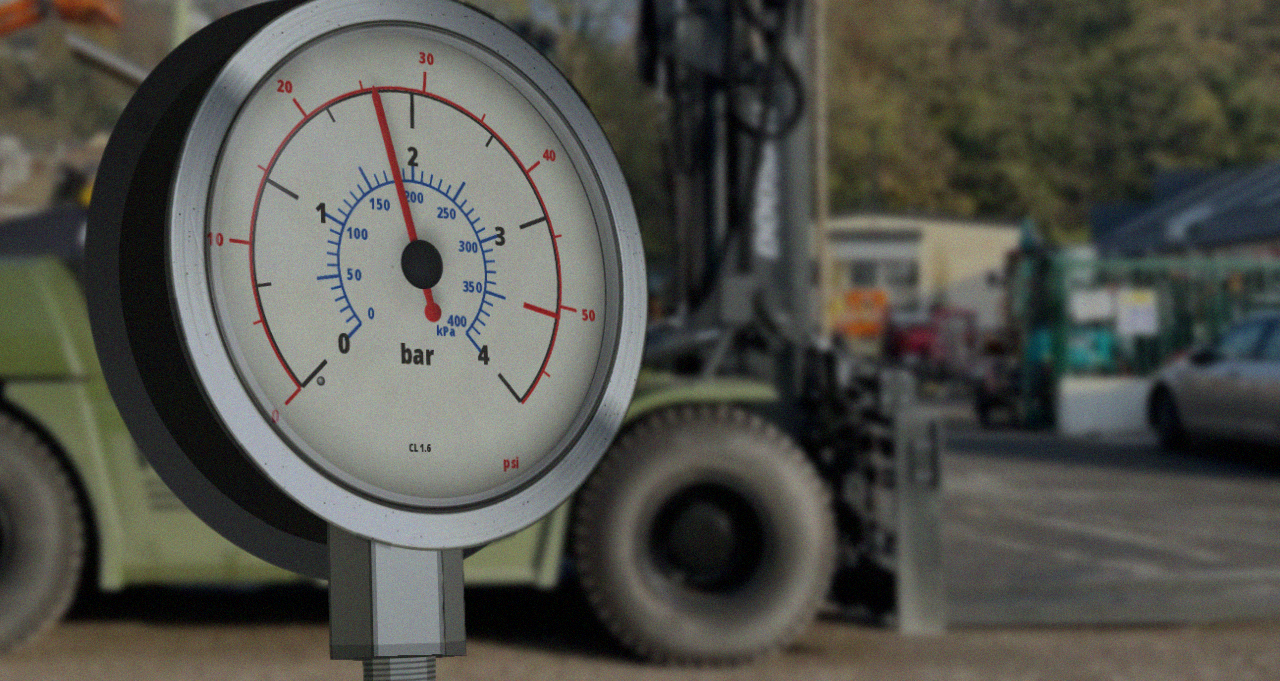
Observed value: {"value": 1.75, "unit": "bar"}
